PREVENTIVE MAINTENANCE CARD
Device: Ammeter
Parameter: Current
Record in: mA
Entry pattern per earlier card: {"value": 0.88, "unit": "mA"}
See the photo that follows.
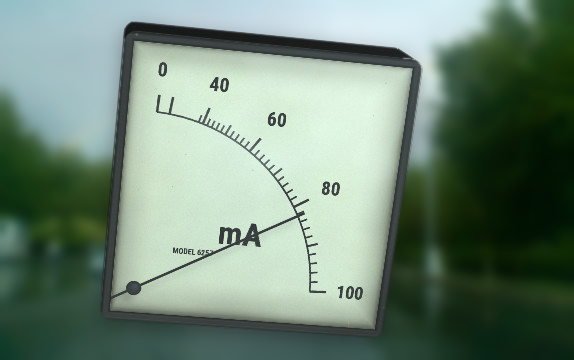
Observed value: {"value": 82, "unit": "mA"}
